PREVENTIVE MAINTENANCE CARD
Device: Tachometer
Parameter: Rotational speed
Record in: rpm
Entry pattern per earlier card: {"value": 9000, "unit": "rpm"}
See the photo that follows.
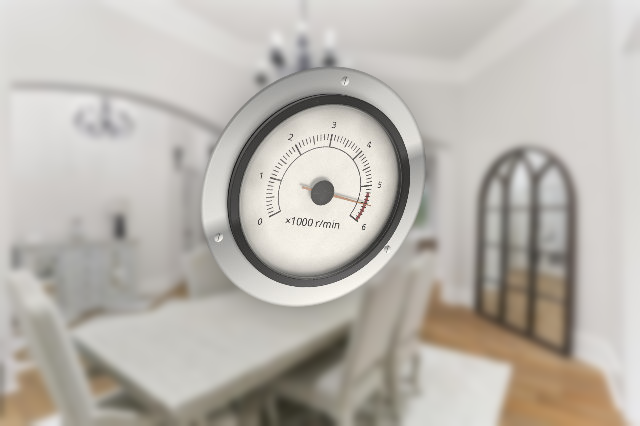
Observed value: {"value": 5500, "unit": "rpm"}
